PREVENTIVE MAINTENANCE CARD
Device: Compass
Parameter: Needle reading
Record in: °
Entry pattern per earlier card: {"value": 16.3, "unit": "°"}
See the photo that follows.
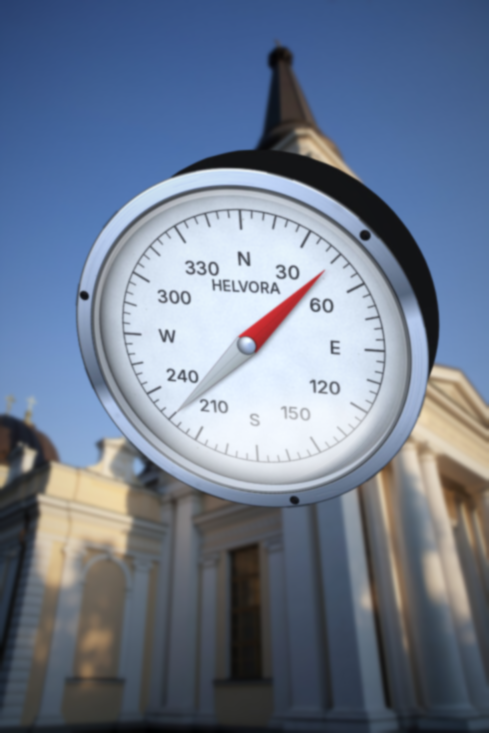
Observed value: {"value": 45, "unit": "°"}
